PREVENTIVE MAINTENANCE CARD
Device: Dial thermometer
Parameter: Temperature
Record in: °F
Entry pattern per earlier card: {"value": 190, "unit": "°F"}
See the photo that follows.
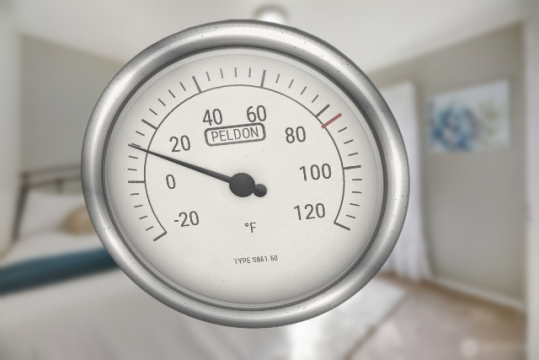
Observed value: {"value": 12, "unit": "°F"}
